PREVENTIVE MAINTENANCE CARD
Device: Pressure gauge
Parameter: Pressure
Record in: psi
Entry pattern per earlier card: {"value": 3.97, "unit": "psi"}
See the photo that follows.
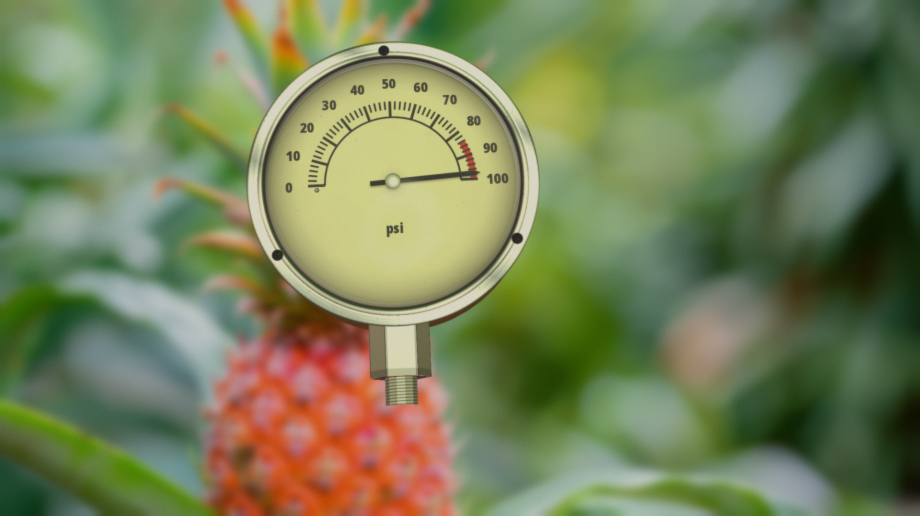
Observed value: {"value": 98, "unit": "psi"}
